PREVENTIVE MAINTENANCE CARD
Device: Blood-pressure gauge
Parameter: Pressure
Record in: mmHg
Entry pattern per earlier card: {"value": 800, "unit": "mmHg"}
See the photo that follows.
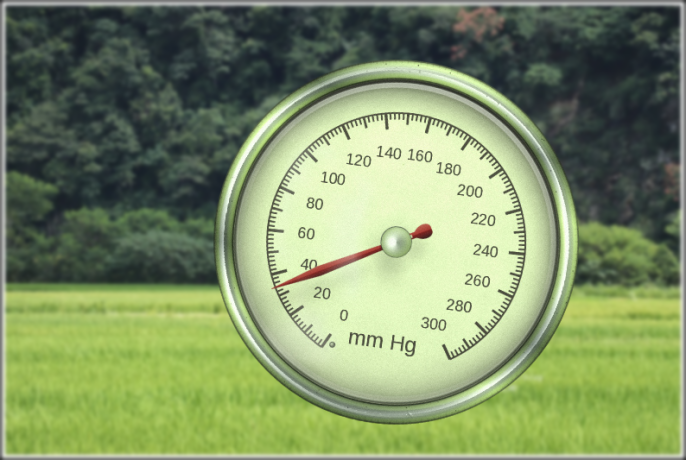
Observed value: {"value": 34, "unit": "mmHg"}
